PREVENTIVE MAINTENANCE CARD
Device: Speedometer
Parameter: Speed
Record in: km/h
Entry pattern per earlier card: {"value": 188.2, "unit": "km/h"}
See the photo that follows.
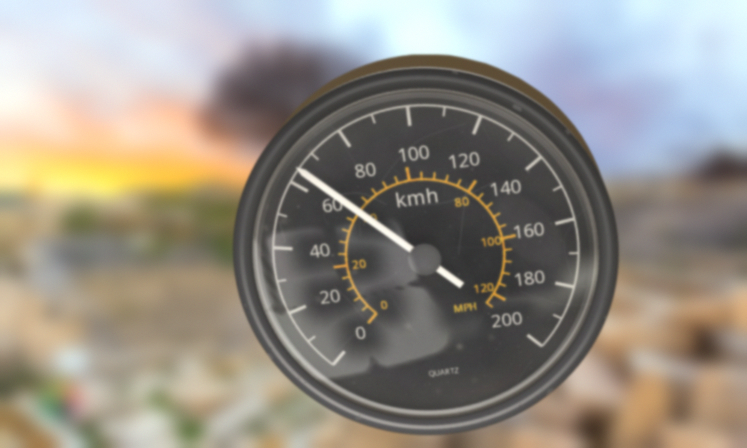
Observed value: {"value": 65, "unit": "km/h"}
